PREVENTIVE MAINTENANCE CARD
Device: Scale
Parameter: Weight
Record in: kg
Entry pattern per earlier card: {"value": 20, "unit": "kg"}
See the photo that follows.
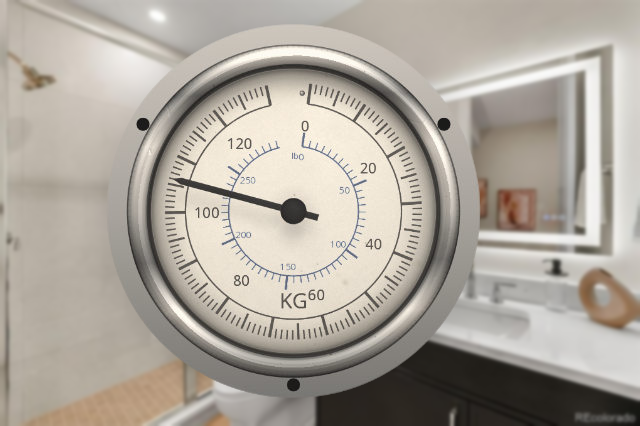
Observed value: {"value": 106, "unit": "kg"}
